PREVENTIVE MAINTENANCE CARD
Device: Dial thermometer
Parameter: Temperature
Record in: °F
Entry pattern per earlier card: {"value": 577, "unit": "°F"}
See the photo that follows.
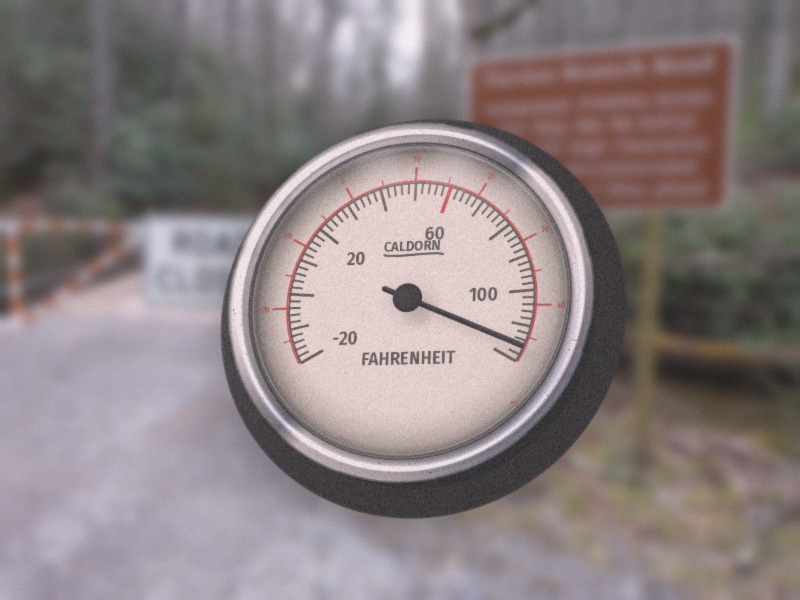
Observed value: {"value": 116, "unit": "°F"}
